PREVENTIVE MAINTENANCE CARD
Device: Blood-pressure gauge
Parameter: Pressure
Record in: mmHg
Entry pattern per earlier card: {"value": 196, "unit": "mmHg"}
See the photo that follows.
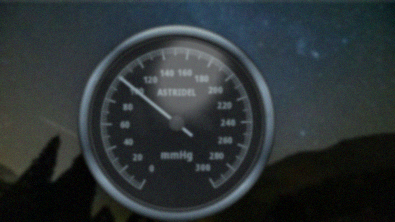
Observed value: {"value": 100, "unit": "mmHg"}
